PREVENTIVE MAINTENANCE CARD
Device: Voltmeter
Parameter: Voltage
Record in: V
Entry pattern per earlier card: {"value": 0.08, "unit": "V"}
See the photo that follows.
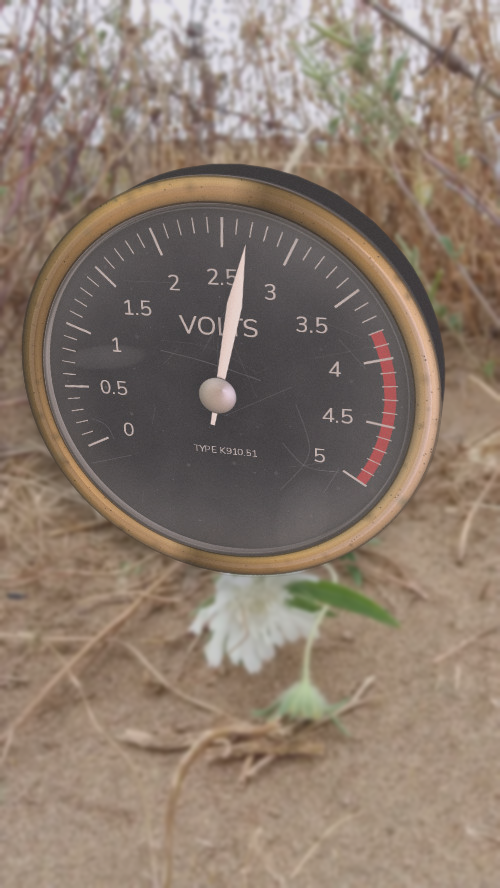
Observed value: {"value": 2.7, "unit": "V"}
